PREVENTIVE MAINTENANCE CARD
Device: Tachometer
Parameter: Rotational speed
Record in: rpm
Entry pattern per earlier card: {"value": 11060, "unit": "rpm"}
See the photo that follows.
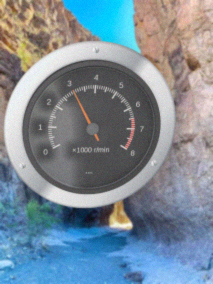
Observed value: {"value": 3000, "unit": "rpm"}
